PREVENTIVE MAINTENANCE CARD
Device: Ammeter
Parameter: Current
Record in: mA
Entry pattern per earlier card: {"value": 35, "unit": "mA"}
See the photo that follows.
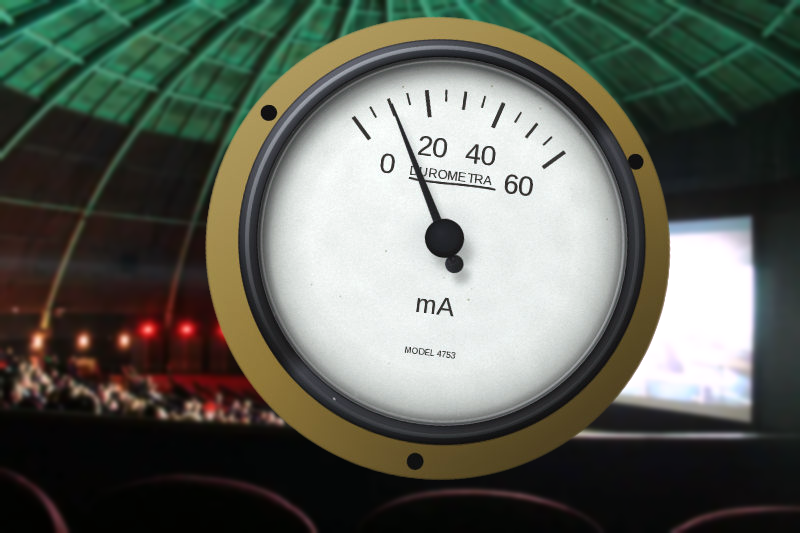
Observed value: {"value": 10, "unit": "mA"}
